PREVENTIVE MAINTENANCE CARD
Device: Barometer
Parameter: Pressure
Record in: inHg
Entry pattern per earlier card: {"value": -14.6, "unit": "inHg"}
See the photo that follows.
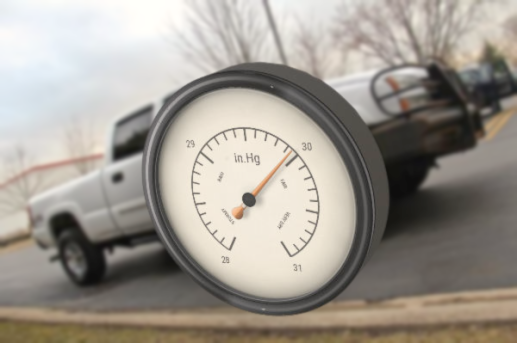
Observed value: {"value": 29.95, "unit": "inHg"}
